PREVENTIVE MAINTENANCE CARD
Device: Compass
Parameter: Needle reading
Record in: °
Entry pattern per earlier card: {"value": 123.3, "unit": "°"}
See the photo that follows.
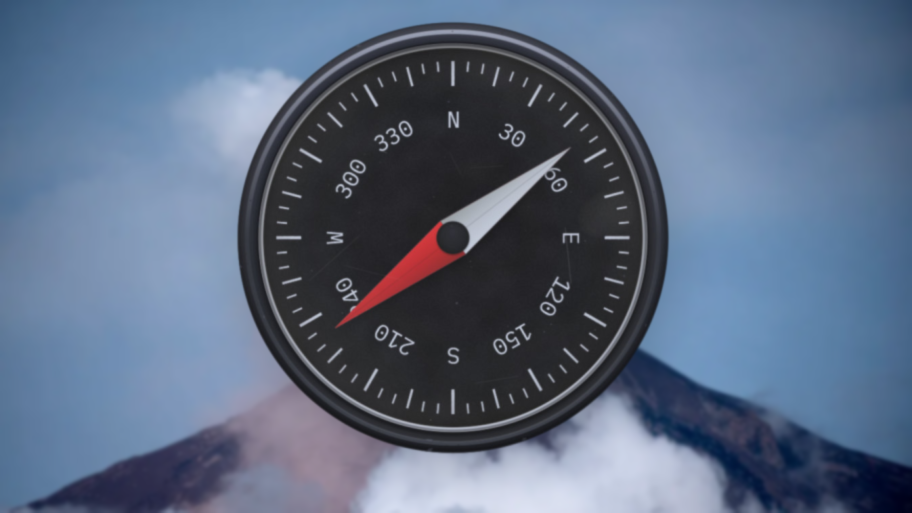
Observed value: {"value": 232.5, "unit": "°"}
